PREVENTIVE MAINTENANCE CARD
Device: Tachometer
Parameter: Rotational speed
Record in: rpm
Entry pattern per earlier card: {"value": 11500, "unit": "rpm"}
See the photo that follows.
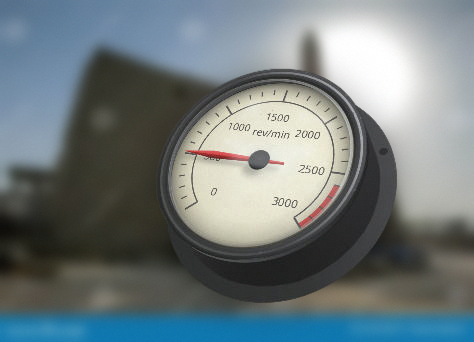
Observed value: {"value": 500, "unit": "rpm"}
